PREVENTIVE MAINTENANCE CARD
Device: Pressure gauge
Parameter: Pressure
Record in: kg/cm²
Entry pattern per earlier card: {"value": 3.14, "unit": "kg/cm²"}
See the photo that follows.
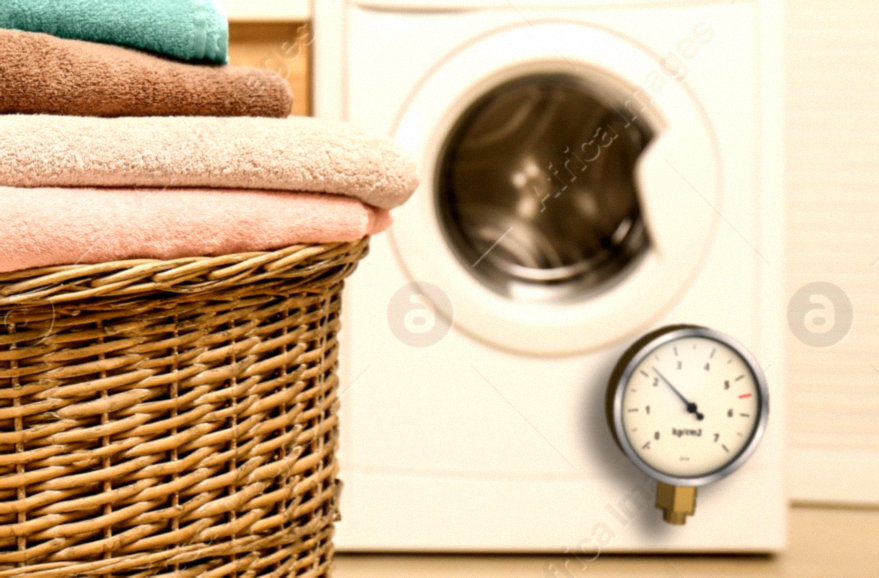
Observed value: {"value": 2.25, "unit": "kg/cm²"}
